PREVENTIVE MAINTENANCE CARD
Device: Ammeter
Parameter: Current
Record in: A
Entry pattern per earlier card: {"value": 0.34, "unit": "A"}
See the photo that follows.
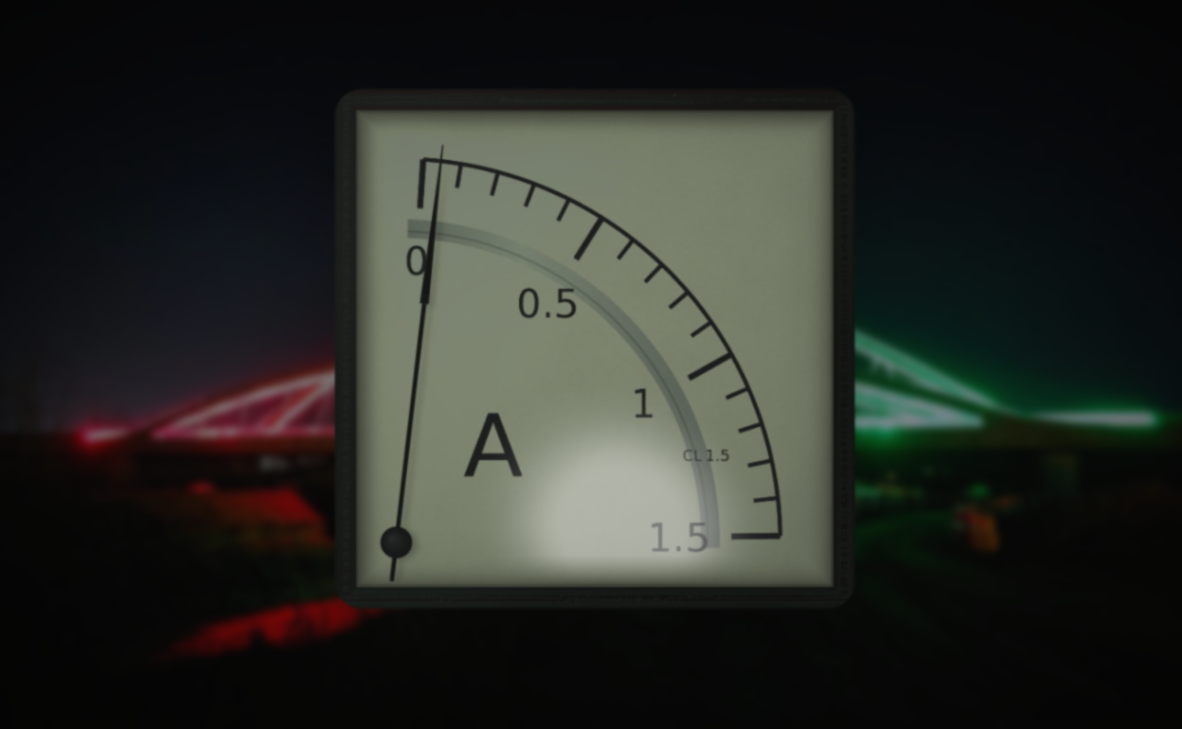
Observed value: {"value": 0.05, "unit": "A"}
